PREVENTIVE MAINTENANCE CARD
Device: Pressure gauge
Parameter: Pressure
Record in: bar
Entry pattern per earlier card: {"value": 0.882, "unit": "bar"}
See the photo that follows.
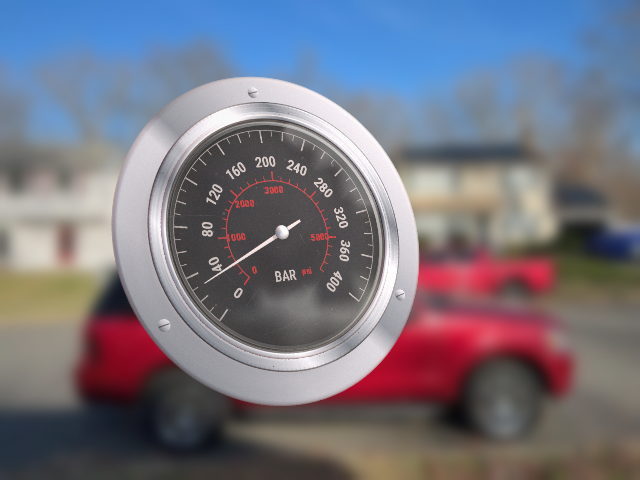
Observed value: {"value": 30, "unit": "bar"}
